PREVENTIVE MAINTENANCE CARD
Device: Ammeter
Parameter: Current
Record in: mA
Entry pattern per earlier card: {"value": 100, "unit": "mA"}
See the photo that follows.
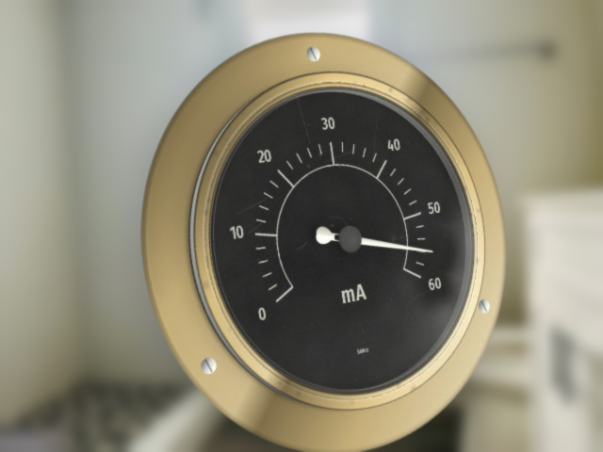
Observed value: {"value": 56, "unit": "mA"}
